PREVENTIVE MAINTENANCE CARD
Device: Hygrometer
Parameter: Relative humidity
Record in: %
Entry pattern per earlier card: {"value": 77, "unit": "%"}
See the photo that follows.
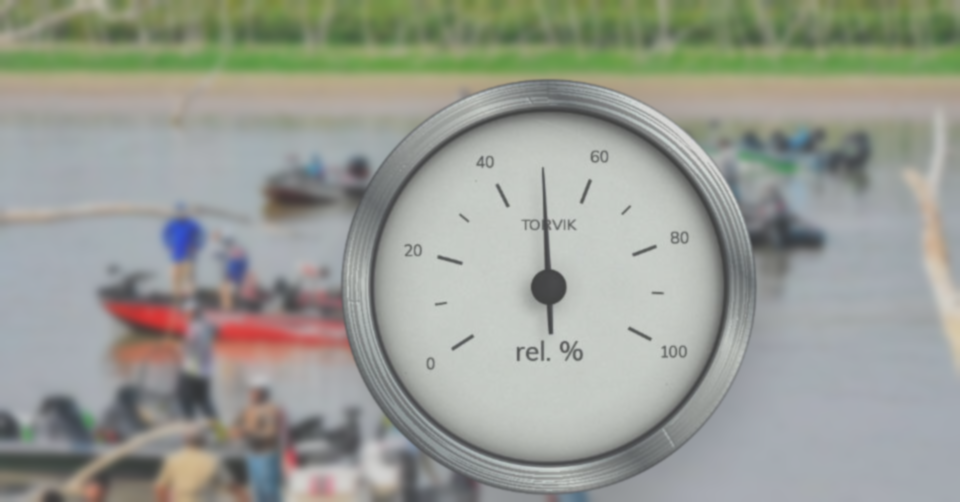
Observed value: {"value": 50, "unit": "%"}
